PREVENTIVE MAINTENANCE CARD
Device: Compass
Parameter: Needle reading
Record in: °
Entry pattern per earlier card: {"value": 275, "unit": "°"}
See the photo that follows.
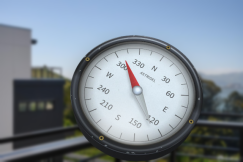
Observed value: {"value": 307.5, "unit": "°"}
